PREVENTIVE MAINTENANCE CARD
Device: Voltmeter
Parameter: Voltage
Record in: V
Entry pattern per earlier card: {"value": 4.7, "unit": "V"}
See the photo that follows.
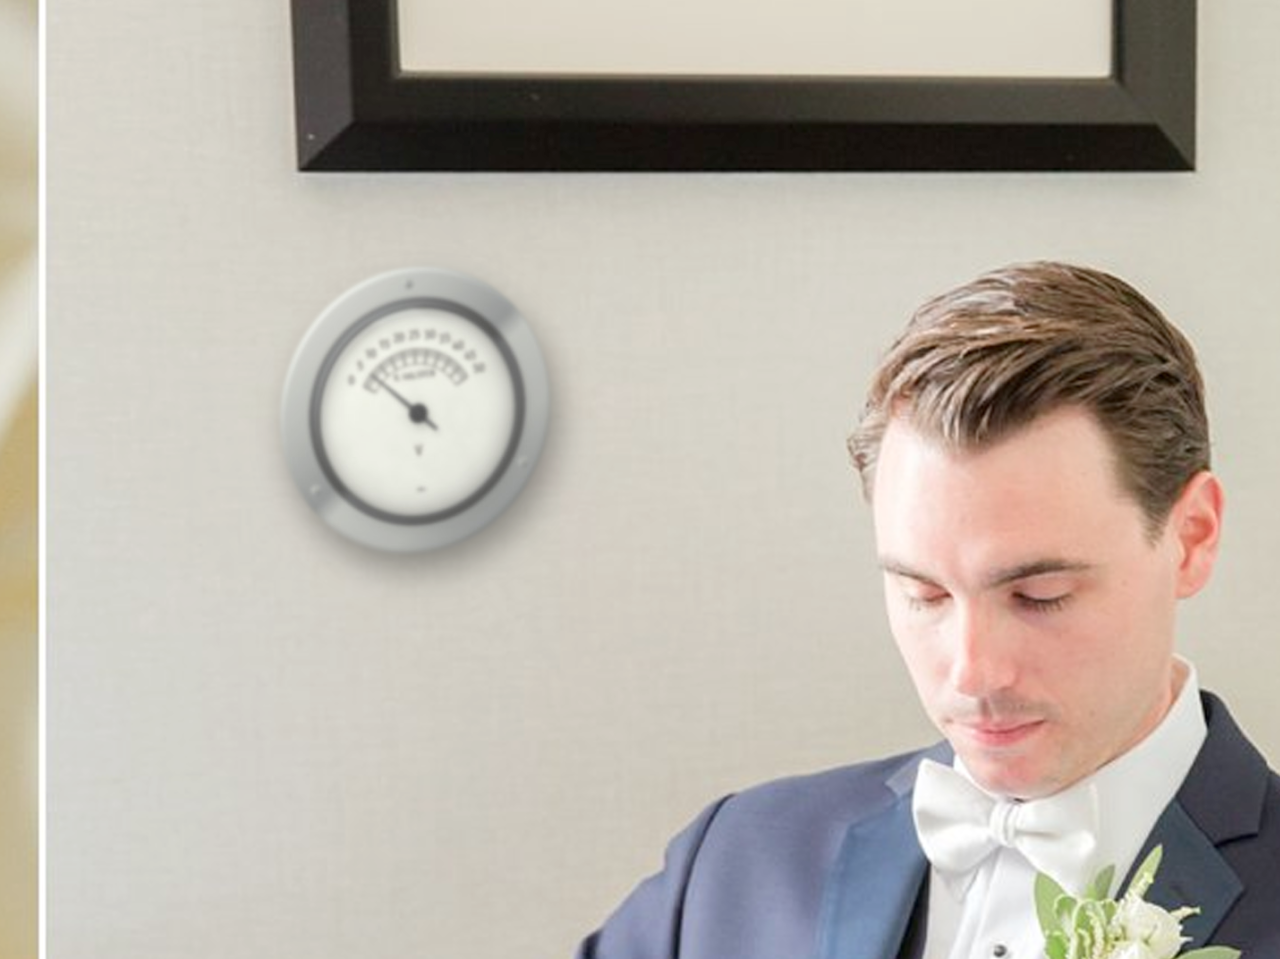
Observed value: {"value": 5, "unit": "V"}
